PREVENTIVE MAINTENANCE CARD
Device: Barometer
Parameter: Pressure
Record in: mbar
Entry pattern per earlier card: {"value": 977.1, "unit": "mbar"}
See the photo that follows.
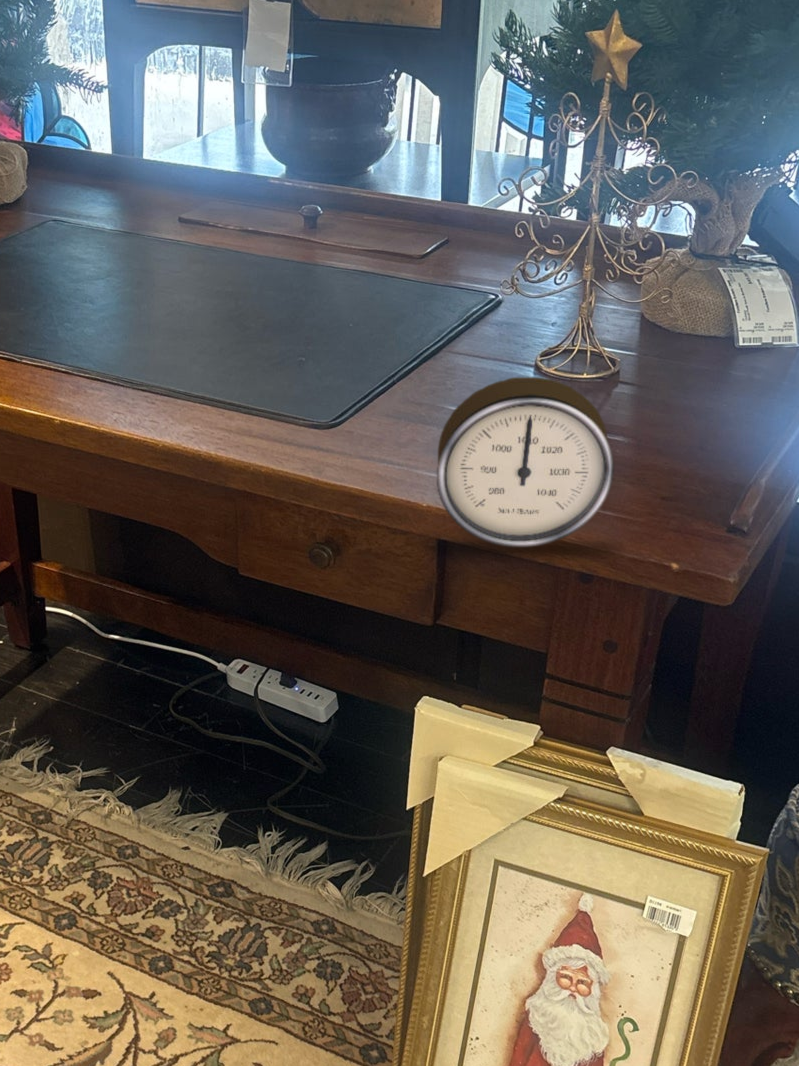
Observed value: {"value": 1010, "unit": "mbar"}
